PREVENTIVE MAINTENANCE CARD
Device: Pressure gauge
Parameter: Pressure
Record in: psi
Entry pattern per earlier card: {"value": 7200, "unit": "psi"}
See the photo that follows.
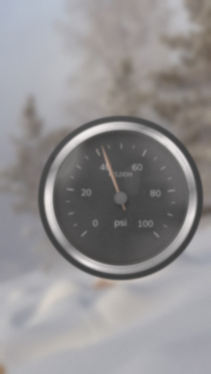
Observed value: {"value": 42.5, "unit": "psi"}
